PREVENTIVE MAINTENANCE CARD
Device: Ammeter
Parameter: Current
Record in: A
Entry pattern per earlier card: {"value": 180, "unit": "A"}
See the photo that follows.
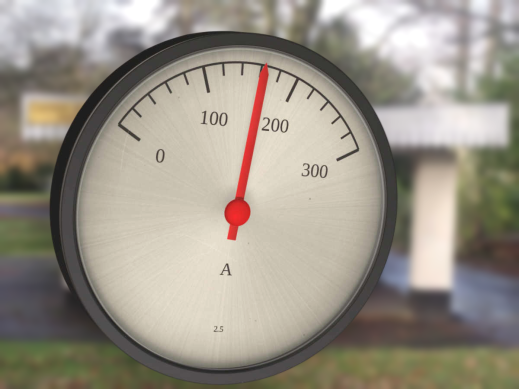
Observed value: {"value": 160, "unit": "A"}
